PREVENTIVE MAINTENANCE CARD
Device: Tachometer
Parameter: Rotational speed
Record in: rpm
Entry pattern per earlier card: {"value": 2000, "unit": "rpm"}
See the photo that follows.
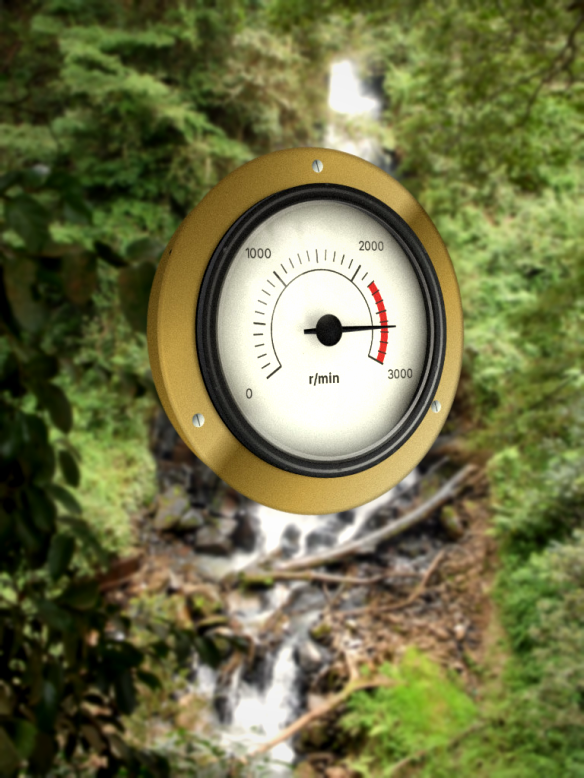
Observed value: {"value": 2650, "unit": "rpm"}
